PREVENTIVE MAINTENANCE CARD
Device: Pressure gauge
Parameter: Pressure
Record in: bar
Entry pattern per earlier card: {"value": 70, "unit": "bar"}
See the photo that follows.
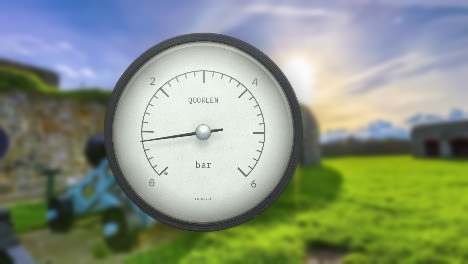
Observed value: {"value": 0.8, "unit": "bar"}
